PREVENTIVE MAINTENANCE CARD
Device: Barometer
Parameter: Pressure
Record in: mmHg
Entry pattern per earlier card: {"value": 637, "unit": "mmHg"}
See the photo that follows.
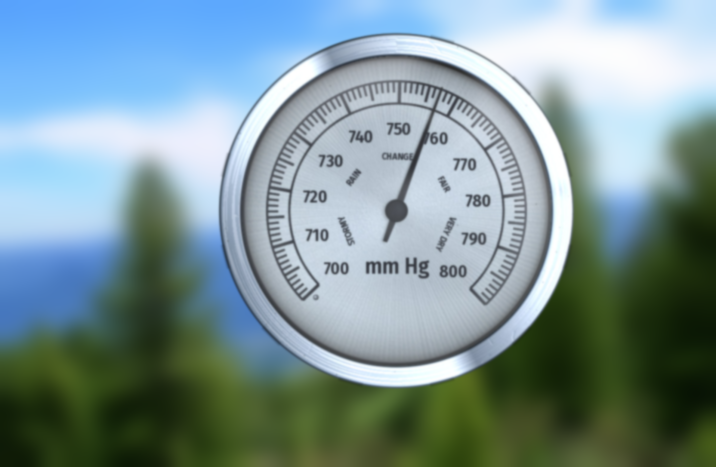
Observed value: {"value": 757, "unit": "mmHg"}
